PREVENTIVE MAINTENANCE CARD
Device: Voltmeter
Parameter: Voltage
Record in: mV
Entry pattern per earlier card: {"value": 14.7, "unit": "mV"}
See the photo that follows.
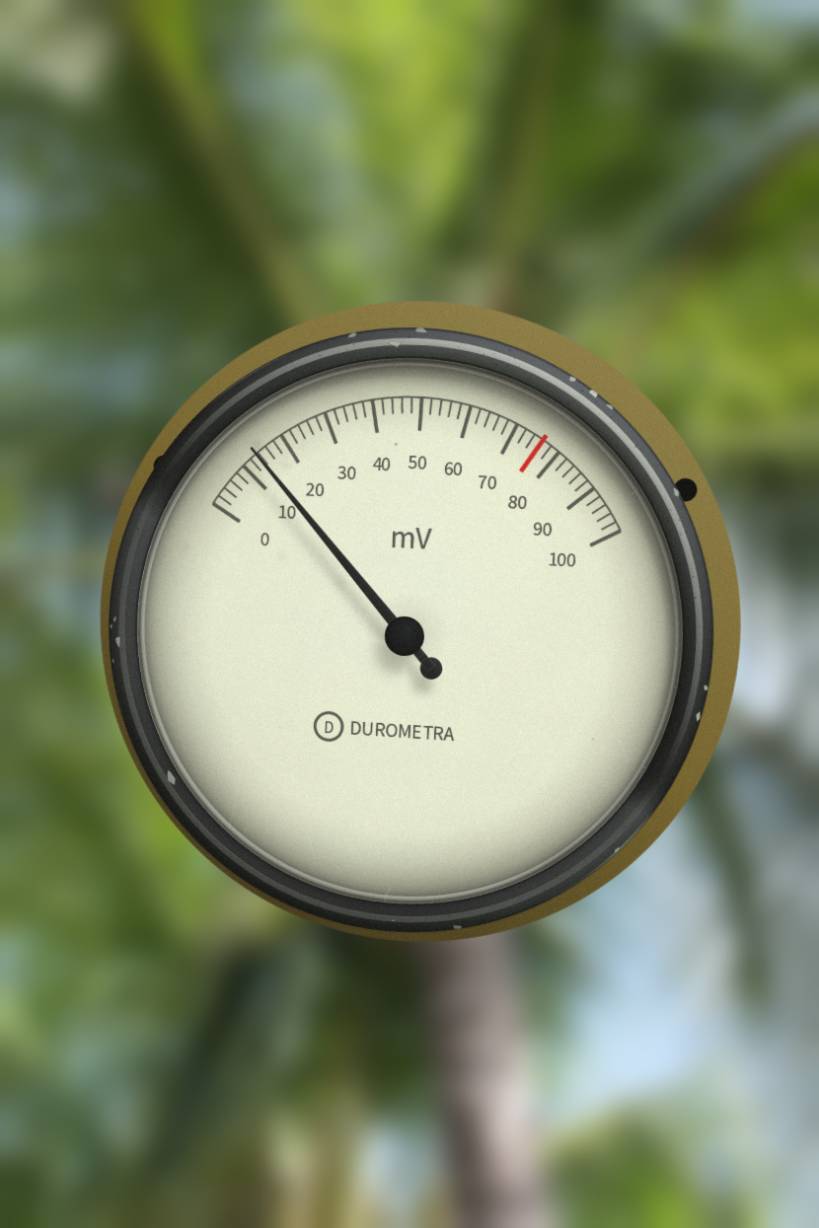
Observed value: {"value": 14, "unit": "mV"}
